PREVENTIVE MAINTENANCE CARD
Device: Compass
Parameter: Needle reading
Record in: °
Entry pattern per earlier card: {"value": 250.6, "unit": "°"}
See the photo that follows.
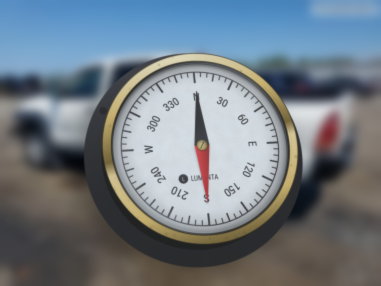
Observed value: {"value": 180, "unit": "°"}
